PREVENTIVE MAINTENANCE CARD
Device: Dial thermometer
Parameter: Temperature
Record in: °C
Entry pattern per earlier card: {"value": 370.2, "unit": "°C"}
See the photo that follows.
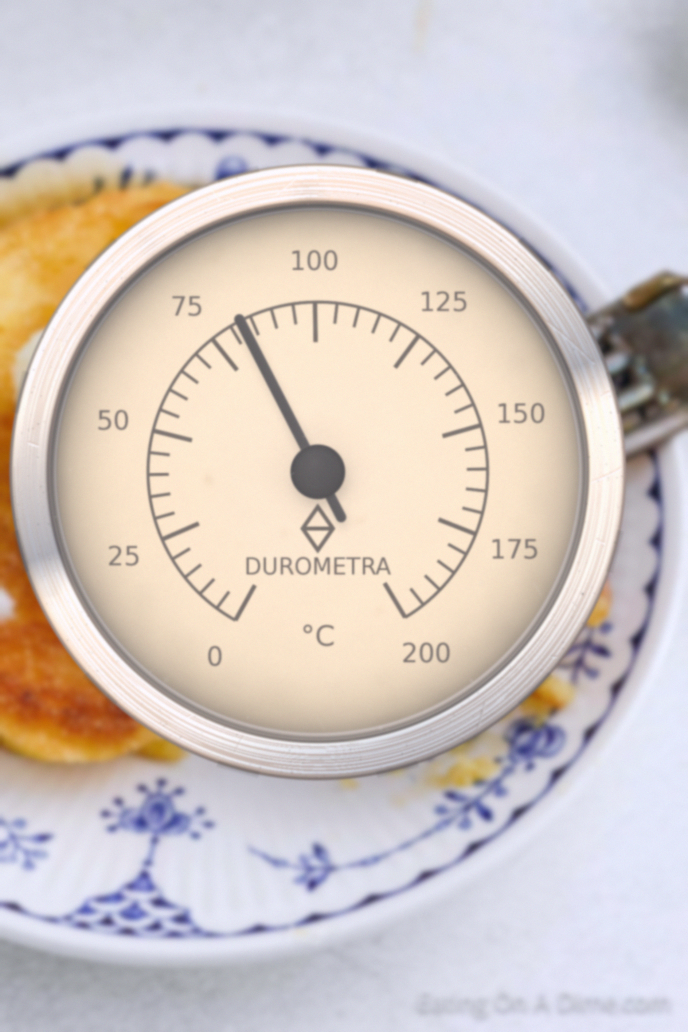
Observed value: {"value": 82.5, "unit": "°C"}
